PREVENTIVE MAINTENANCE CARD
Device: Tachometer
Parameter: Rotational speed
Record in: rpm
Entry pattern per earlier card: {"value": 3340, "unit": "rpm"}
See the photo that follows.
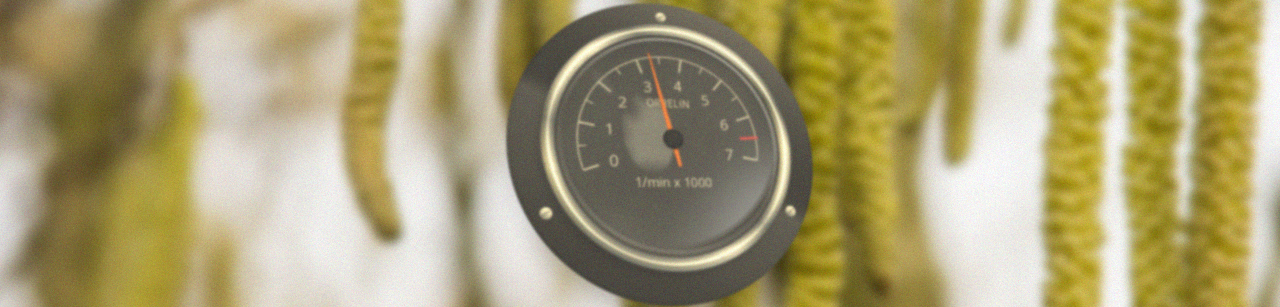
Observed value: {"value": 3250, "unit": "rpm"}
